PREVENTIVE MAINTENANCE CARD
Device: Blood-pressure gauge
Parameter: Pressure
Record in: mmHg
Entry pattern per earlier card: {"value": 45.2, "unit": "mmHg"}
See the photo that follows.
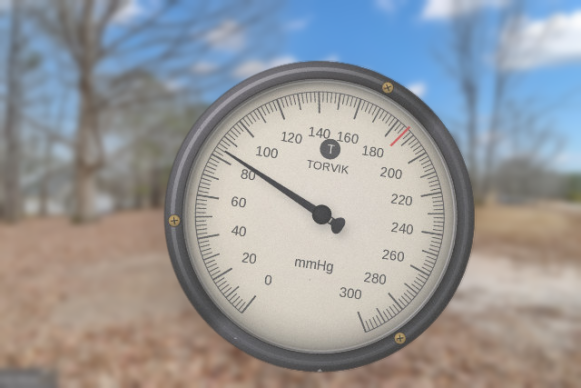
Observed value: {"value": 84, "unit": "mmHg"}
